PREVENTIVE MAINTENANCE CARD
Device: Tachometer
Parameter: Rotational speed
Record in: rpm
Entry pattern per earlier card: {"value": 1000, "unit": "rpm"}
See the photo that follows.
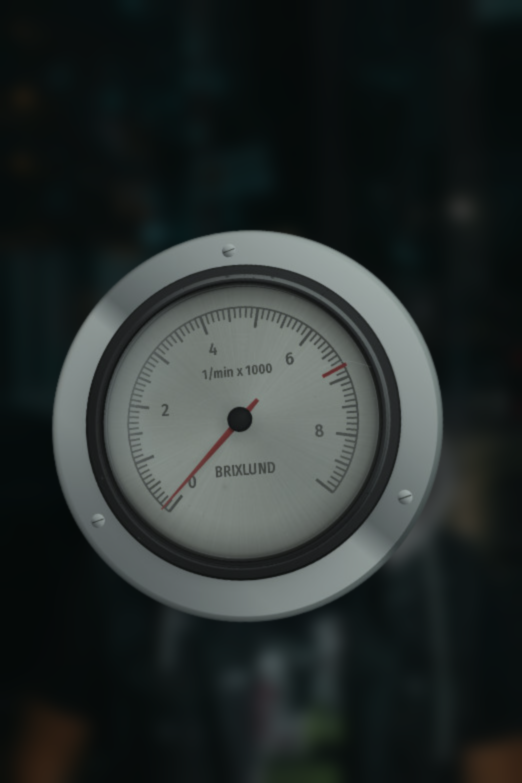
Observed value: {"value": 100, "unit": "rpm"}
